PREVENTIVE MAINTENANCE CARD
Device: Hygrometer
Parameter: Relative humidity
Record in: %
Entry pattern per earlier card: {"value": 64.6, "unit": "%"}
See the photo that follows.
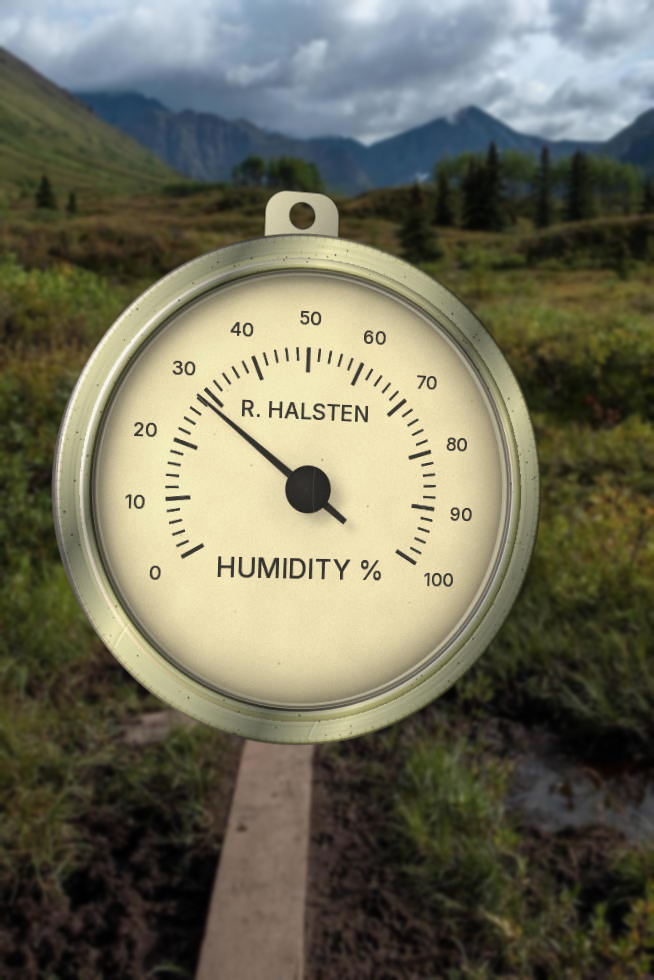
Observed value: {"value": 28, "unit": "%"}
